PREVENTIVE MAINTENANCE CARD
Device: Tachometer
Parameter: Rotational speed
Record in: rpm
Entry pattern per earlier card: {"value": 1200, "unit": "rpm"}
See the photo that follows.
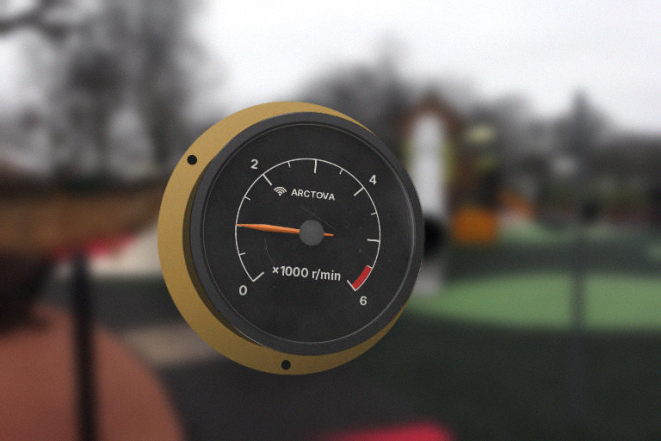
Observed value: {"value": 1000, "unit": "rpm"}
